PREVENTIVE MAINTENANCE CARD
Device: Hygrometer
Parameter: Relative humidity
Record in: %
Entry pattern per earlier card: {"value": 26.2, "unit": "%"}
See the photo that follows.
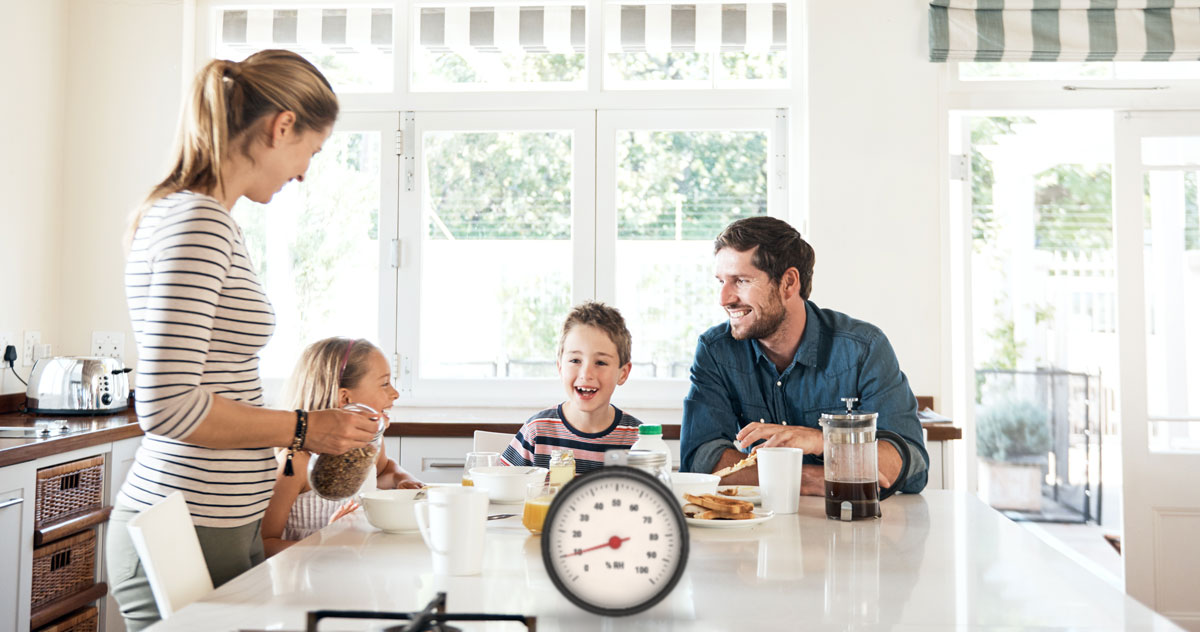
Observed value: {"value": 10, "unit": "%"}
